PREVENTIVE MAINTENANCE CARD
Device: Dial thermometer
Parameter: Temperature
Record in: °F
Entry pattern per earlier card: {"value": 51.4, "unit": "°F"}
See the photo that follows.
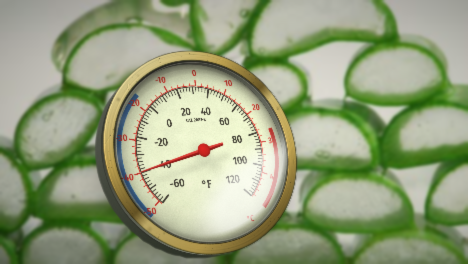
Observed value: {"value": -40, "unit": "°F"}
